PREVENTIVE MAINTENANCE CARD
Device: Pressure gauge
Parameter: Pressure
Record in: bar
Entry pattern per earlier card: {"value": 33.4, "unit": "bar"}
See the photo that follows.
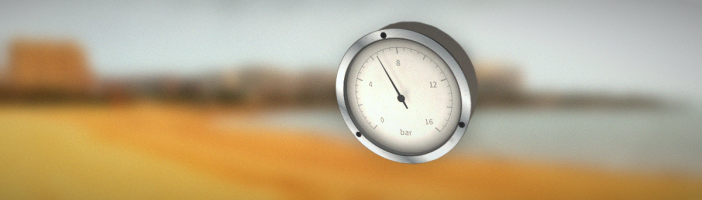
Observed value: {"value": 6.5, "unit": "bar"}
